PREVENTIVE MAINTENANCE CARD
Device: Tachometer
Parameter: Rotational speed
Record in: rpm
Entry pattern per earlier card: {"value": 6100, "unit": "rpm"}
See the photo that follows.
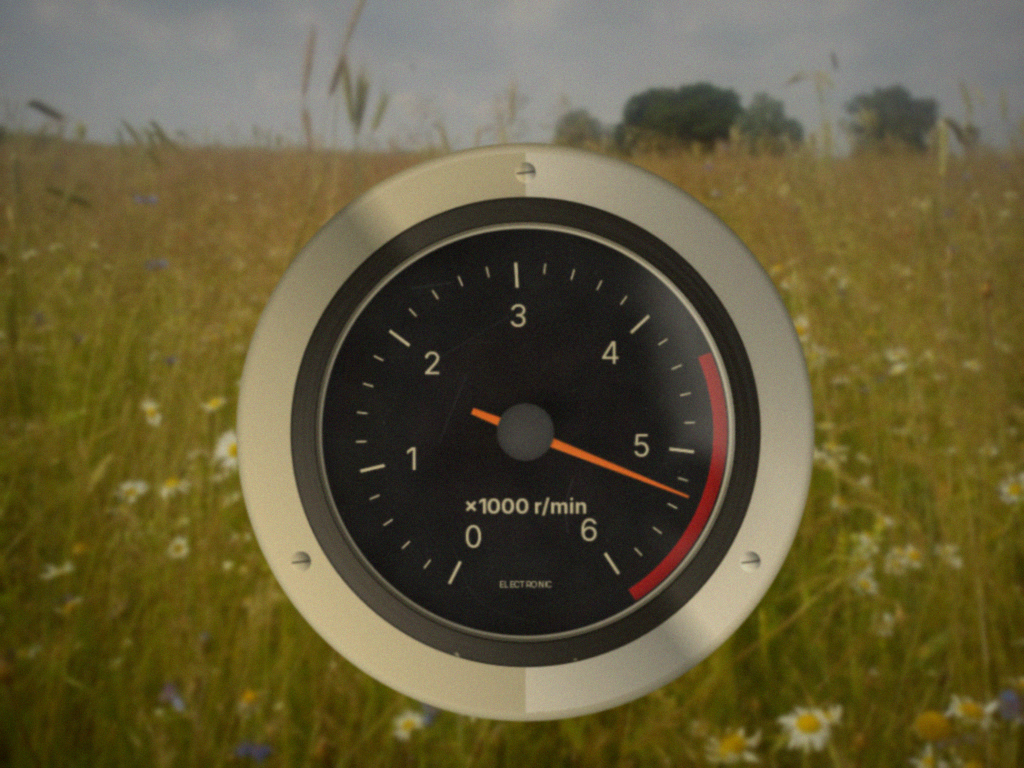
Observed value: {"value": 5300, "unit": "rpm"}
